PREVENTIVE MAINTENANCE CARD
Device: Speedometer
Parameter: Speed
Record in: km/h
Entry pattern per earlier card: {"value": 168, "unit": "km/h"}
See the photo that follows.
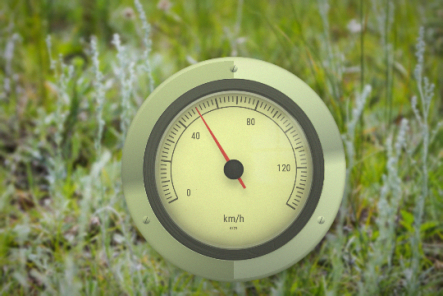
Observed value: {"value": 50, "unit": "km/h"}
